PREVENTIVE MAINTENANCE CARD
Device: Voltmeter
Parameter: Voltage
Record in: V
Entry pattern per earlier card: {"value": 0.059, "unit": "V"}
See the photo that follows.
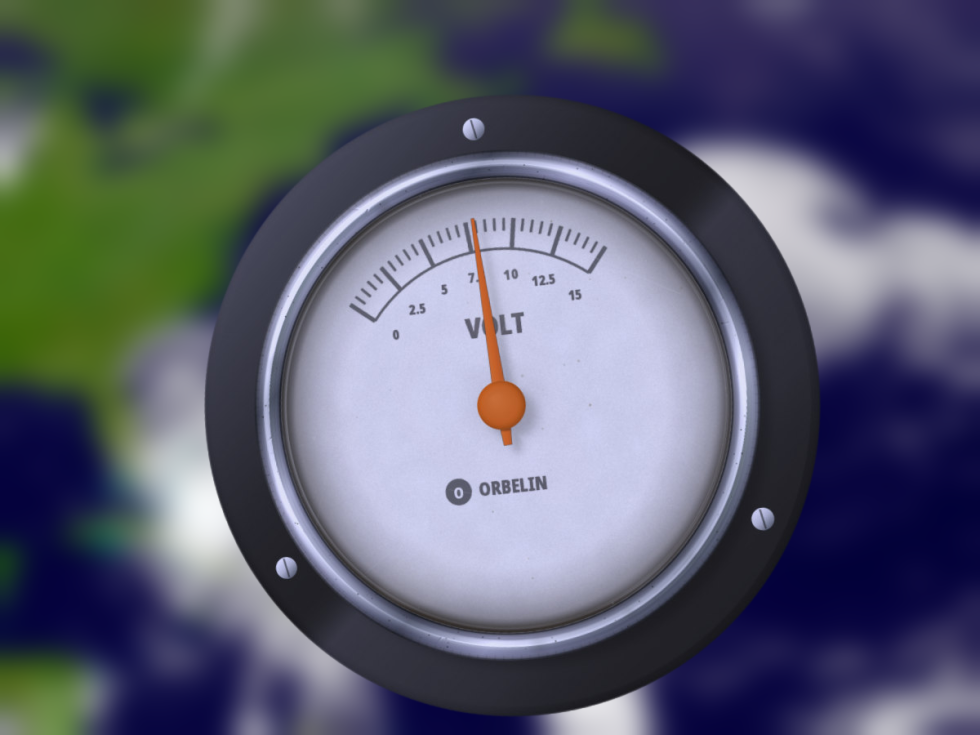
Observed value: {"value": 8, "unit": "V"}
